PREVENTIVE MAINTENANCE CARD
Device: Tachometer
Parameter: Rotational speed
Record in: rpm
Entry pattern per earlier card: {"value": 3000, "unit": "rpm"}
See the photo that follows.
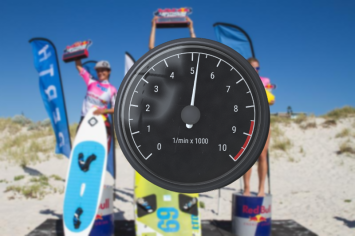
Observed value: {"value": 5250, "unit": "rpm"}
